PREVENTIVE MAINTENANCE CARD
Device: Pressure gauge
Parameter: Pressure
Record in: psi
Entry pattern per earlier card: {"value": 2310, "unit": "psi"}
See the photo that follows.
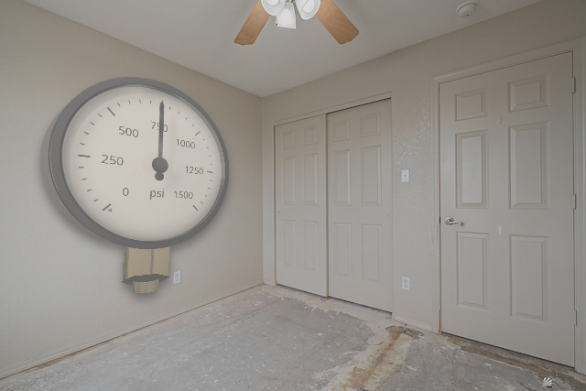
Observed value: {"value": 750, "unit": "psi"}
